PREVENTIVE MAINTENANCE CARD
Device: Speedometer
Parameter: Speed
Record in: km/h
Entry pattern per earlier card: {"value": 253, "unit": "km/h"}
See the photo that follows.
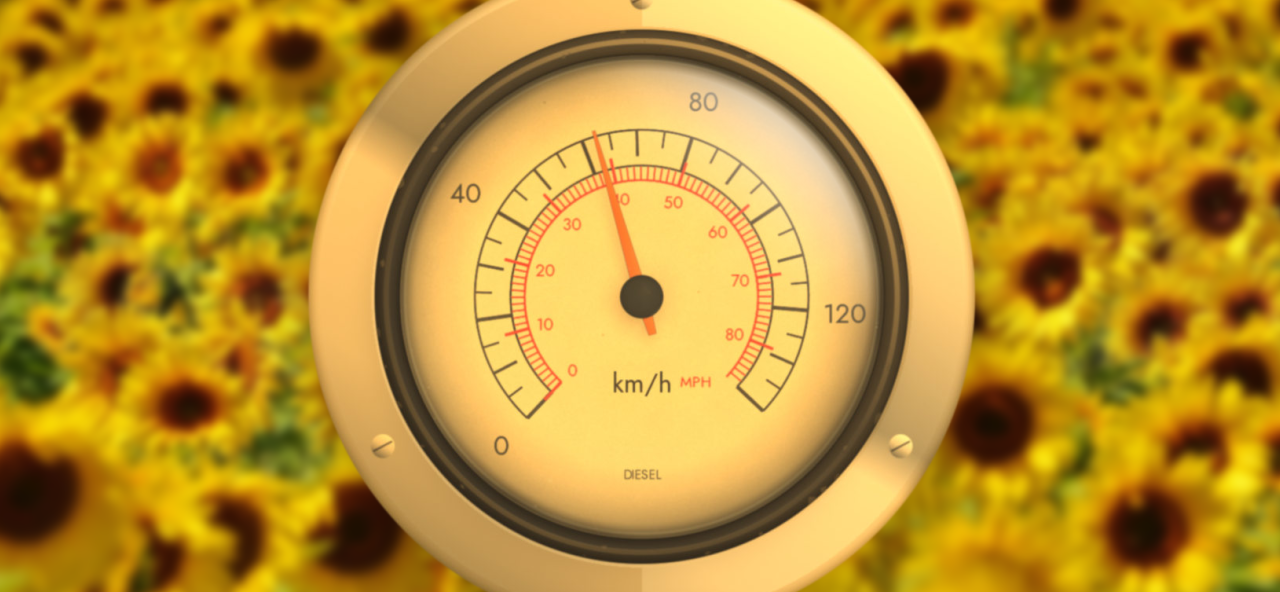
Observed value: {"value": 62.5, "unit": "km/h"}
